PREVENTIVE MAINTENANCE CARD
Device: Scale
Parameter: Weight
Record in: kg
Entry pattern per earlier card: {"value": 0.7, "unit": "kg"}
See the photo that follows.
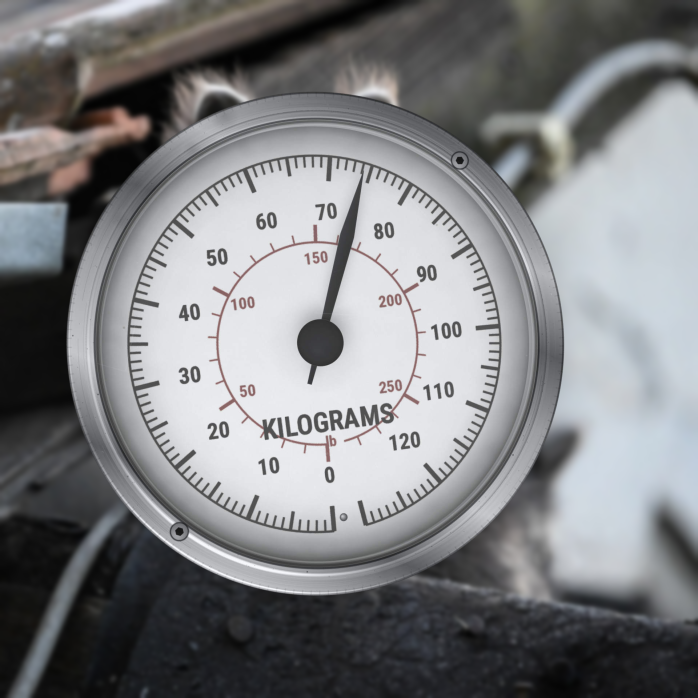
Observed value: {"value": 74, "unit": "kg"}
